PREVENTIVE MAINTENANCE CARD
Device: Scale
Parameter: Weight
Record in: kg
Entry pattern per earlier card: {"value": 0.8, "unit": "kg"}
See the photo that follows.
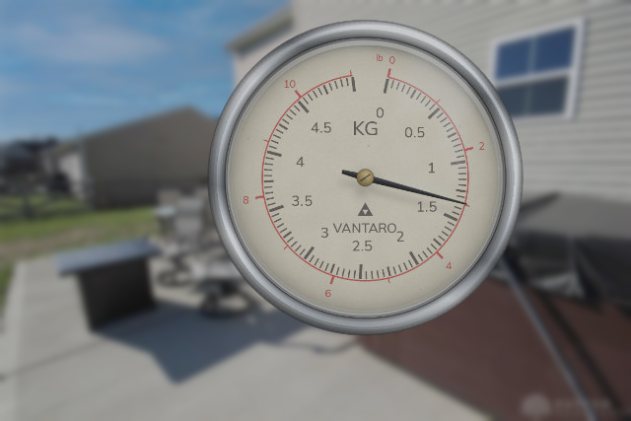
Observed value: {"value": 1.35, "unit": "kg"}
